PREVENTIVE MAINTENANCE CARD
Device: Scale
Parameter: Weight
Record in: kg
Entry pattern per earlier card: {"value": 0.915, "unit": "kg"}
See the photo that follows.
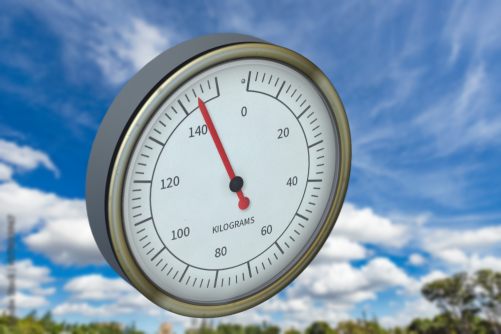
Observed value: {"value": 144, "unit": "kg"}
